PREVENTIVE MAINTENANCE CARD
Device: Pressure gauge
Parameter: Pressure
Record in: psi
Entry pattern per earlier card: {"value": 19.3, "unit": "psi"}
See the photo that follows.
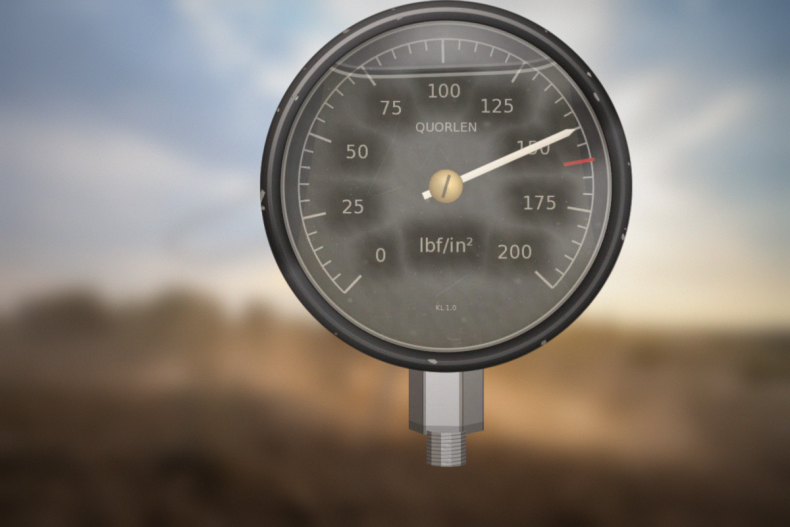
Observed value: {"value": 150, "unit": "psi"}
